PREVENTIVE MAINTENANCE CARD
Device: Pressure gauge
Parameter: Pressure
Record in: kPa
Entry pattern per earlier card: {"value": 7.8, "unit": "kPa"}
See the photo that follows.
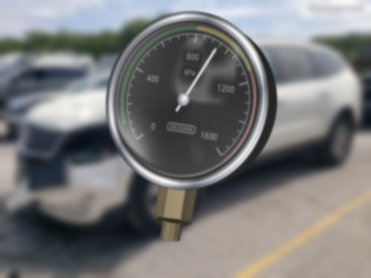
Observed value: {"value": 950, "unit": "kPa"}
